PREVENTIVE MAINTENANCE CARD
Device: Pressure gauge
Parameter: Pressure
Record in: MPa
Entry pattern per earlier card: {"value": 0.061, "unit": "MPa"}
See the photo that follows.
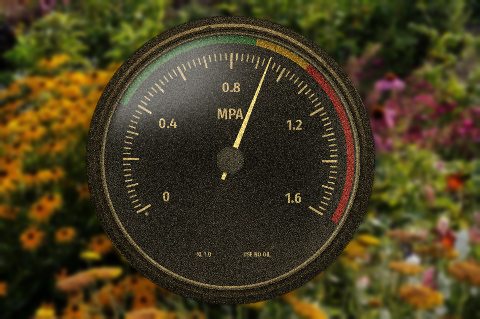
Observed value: {"value": 0.94, "unit": "MPa"}
